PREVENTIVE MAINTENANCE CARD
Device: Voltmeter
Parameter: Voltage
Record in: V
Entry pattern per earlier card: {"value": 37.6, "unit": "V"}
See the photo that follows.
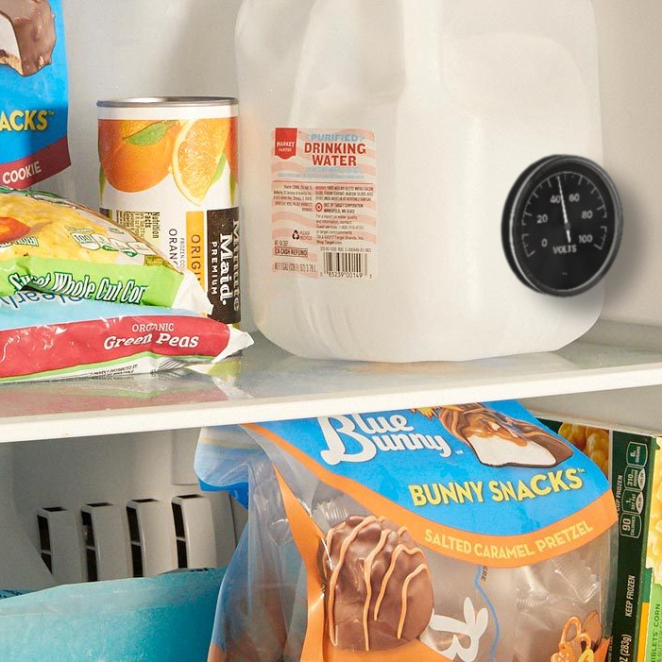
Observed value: {"value": 45, "unit": "V"}
